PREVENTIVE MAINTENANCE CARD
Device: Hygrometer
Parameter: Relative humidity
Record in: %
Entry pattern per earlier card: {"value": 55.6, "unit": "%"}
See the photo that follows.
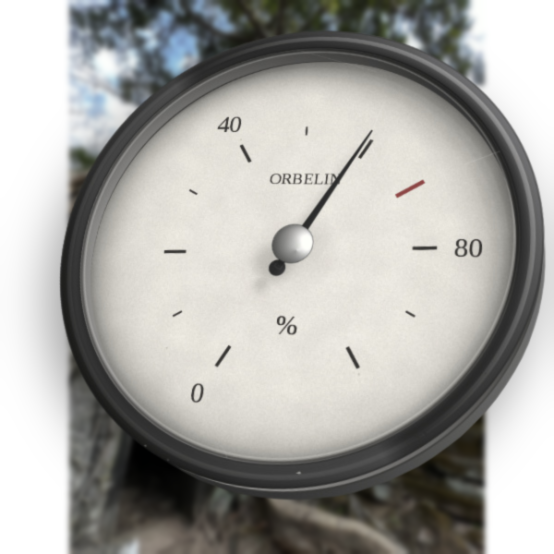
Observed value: {"value": 60, "unit": "%"}
